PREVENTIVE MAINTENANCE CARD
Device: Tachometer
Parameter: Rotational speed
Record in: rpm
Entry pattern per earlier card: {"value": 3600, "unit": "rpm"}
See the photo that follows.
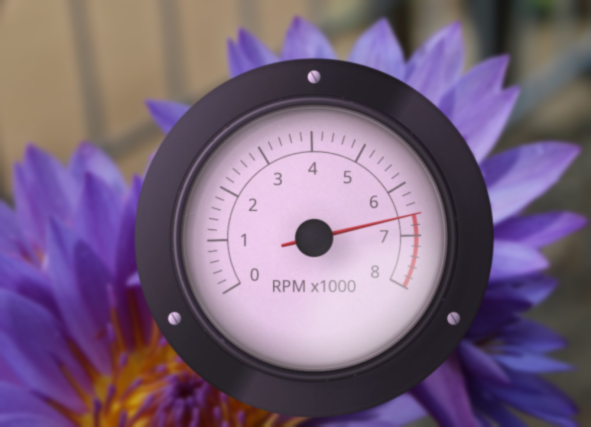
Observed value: {"value": 6600, "unit": "rpm"}
